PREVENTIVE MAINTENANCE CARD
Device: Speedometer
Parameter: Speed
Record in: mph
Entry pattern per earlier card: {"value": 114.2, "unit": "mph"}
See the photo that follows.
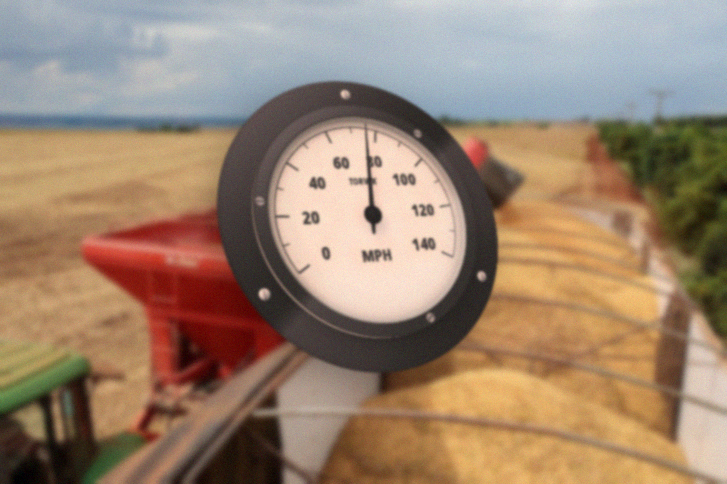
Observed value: {"value": 75, "unit": "mph"}
